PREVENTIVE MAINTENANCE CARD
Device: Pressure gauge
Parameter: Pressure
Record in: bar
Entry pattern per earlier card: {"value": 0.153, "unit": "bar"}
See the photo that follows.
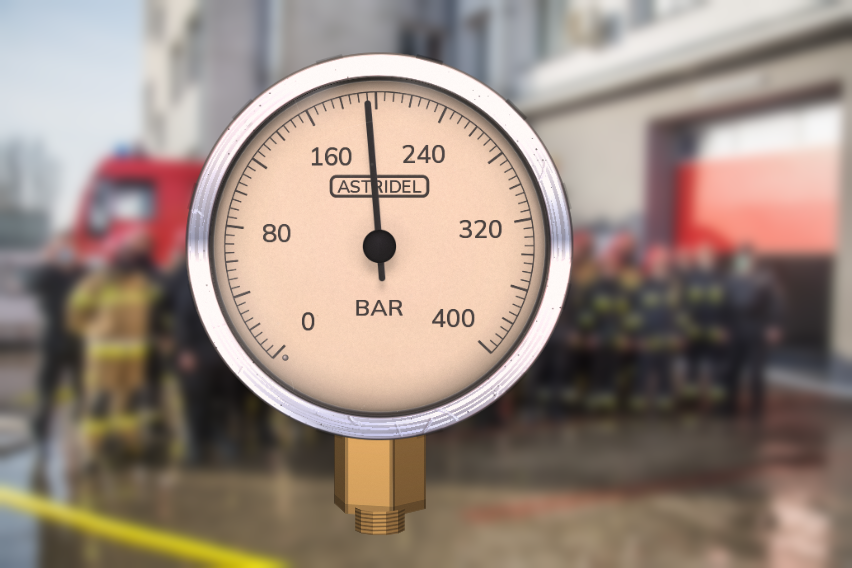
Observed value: {"value": 195, "unit": "bar"}
